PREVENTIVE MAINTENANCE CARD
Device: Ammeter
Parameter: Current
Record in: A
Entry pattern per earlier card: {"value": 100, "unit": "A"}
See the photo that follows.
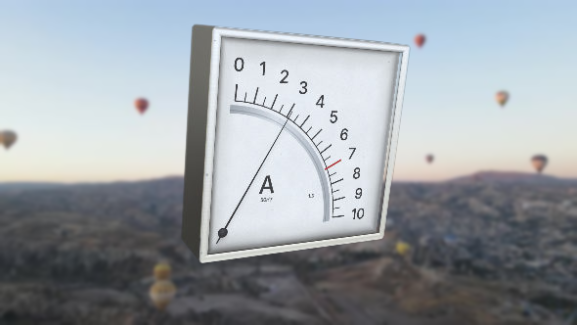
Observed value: {"value": 3, "unit": "A"}
